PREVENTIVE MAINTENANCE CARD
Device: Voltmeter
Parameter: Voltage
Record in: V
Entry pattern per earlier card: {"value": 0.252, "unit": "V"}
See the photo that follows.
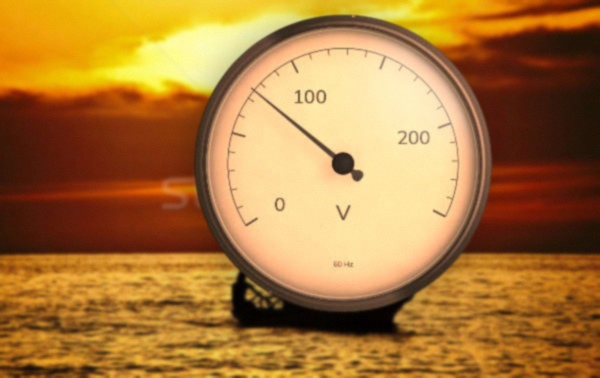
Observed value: {"value": 75, "unit": "V"}
